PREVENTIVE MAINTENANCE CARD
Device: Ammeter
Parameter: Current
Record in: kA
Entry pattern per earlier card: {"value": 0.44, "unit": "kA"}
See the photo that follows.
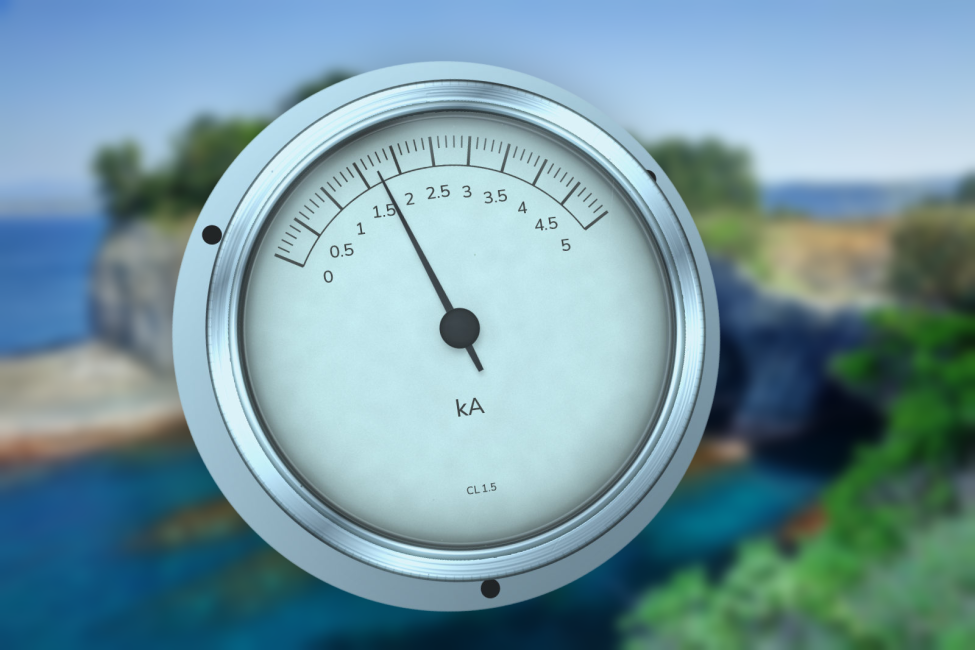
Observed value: {"value": 1.7, "unit": "kA"}
